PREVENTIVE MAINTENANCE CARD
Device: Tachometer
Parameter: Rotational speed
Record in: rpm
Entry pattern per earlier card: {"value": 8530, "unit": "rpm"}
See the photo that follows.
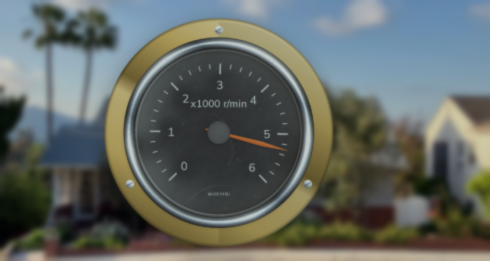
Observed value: {"value": 5300, "unit": "rpm"}
